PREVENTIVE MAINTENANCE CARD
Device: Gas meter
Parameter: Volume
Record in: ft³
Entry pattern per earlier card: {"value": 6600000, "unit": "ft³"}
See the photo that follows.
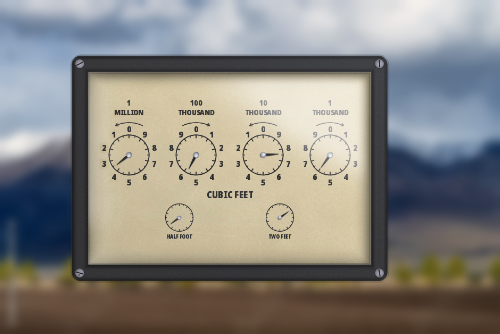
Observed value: {"value": 357600, "unit": "ft³"}
